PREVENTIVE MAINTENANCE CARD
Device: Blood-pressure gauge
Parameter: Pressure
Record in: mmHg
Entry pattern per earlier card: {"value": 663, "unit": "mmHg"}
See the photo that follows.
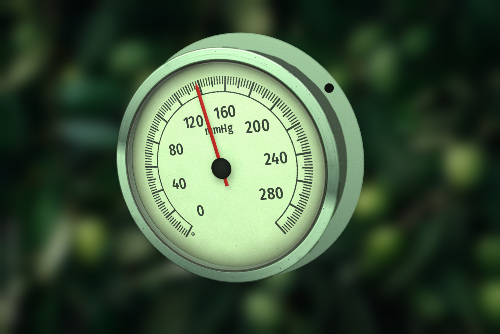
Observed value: {"value": 140, "unit": "mmHg"}
